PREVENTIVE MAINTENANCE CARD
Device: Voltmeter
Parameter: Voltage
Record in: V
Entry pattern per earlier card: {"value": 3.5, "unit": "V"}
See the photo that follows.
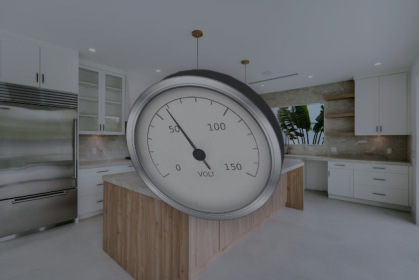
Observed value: {"value": 60, "unit": "V"}
